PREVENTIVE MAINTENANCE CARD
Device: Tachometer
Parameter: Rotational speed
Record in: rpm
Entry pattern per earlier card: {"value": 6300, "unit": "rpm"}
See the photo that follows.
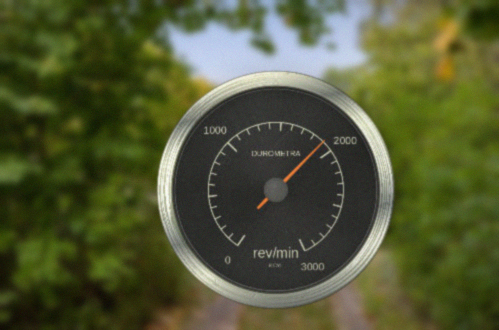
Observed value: {"value": 1900, "unit": "rpm"}
